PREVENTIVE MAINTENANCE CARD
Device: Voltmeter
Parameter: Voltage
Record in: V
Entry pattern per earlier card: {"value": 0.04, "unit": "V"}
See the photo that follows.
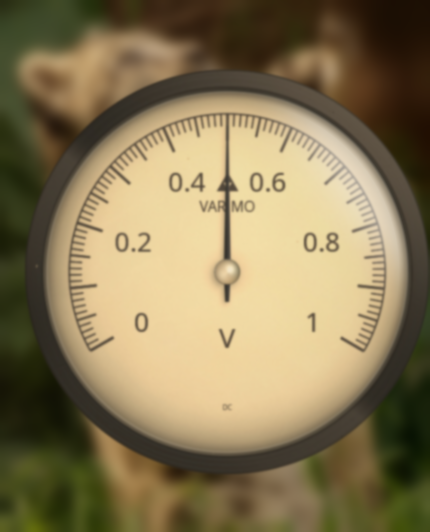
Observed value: {"value": 0.5, "unit": "V"}
